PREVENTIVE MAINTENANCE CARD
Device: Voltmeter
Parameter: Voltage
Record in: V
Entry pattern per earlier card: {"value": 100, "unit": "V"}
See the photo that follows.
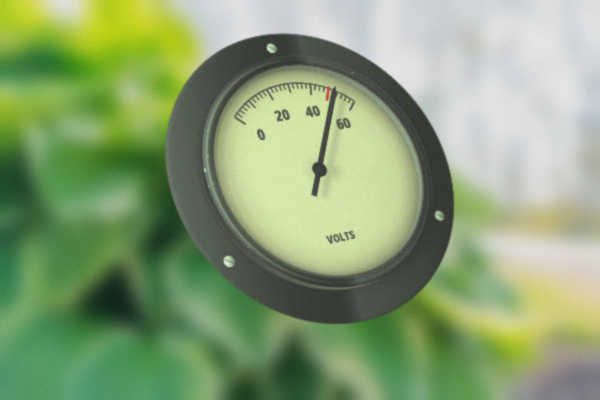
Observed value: {"value": 50, "unit": "V"}
